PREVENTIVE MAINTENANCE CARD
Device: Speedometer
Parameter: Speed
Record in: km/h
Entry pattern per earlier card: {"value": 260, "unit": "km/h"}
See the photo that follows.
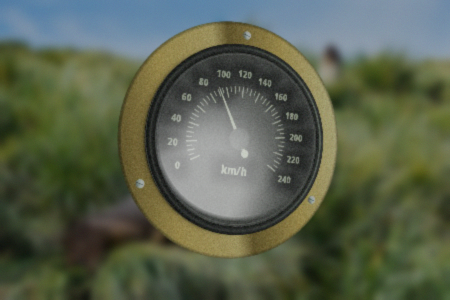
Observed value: {"value": 90, "unit": "km/h"}
